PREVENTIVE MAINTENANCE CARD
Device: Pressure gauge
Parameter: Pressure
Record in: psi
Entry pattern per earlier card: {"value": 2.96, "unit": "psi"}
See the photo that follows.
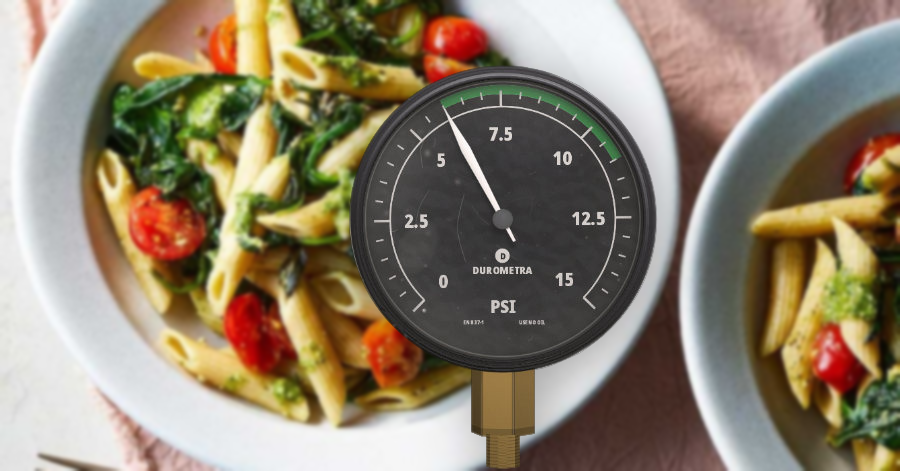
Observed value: {"value": 6, "unit": "psi"}
